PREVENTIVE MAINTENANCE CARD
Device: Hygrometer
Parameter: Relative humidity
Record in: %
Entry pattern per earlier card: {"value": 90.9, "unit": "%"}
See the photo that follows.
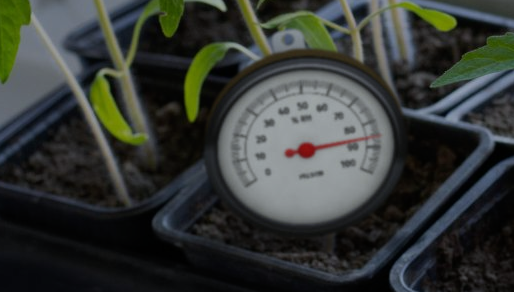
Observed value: {"value": 85, "unit": "%"}
